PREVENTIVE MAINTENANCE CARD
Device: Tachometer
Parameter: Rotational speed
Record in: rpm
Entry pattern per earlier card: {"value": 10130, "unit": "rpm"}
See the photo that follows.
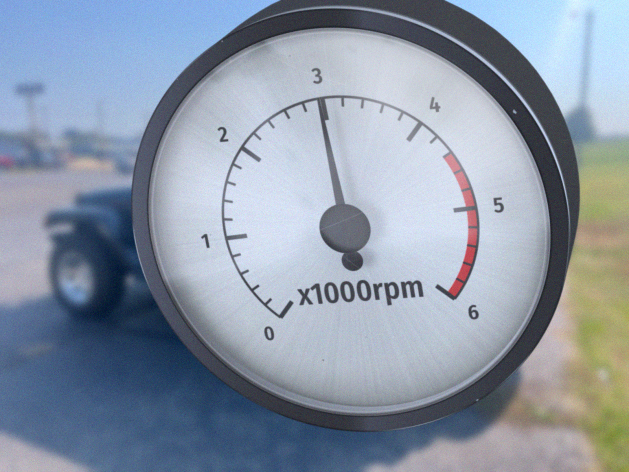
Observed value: {"value": 3000, "unit": "rpm"}
